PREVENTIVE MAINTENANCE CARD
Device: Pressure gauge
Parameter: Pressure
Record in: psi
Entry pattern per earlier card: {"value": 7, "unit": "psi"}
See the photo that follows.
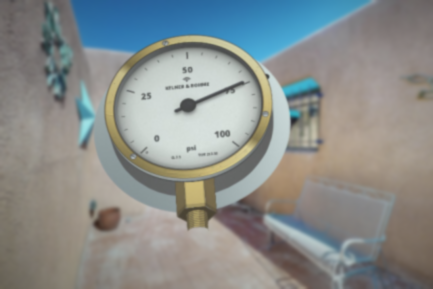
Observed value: {"value": 75, "unit": "psi"}
